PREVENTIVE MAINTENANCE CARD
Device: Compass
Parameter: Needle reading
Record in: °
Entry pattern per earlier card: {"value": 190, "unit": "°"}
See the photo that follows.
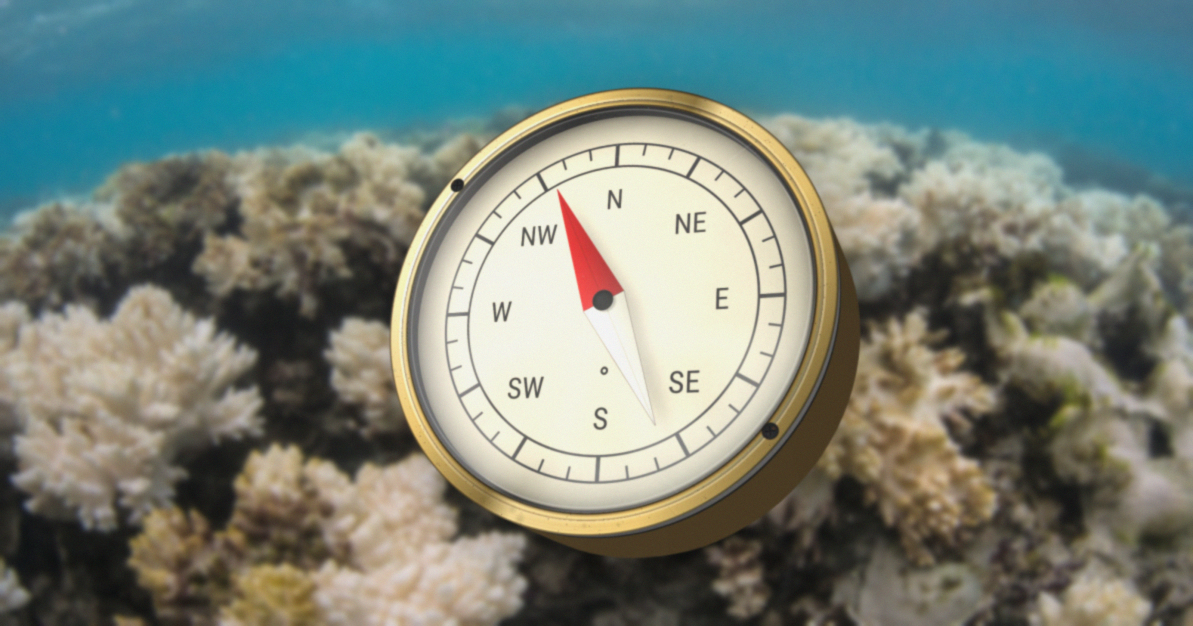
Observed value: {"value": 335, "unit": "°"}
